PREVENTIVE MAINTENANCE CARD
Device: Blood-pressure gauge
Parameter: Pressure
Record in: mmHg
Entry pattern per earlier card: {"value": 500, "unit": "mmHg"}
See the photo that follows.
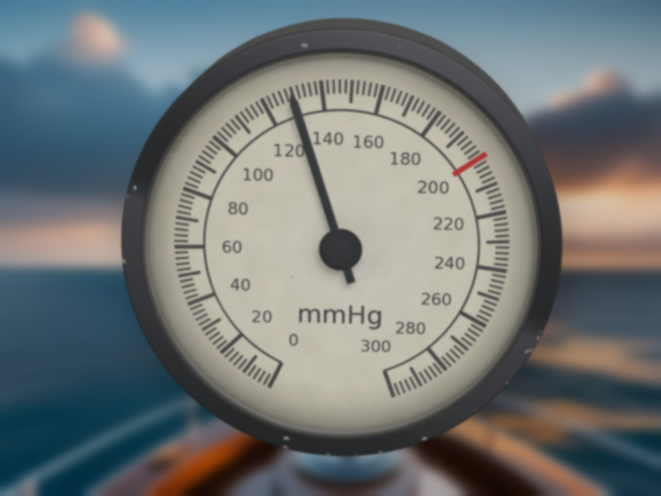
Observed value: {"value": 130, "unit": "mmHg"}
